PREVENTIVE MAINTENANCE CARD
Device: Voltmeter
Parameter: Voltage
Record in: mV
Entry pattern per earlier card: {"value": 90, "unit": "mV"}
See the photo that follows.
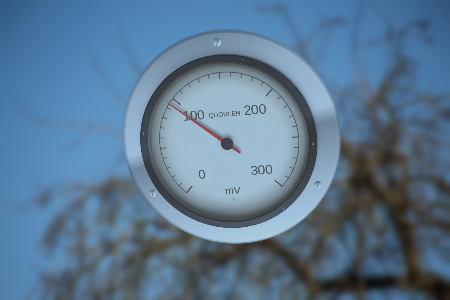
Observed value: {"value": 95, "unit": "mV"}
